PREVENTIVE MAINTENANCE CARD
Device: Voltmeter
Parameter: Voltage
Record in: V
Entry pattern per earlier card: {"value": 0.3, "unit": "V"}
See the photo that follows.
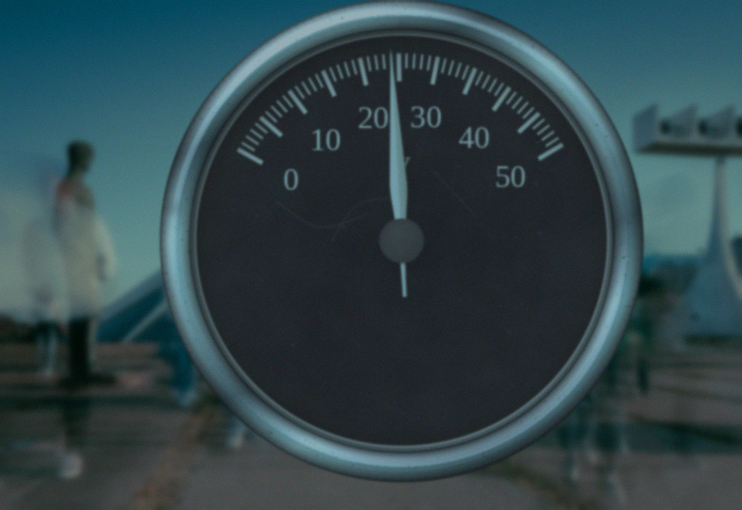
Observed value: {"value": 24, "unit": "V"}
